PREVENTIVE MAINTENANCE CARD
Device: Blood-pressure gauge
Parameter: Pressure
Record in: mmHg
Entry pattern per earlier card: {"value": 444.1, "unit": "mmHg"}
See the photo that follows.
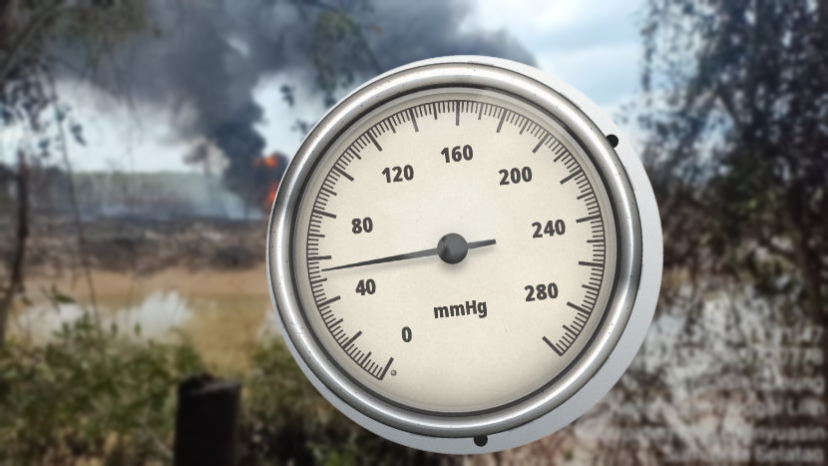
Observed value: {"value": 54, "unit": "mmHg"}
